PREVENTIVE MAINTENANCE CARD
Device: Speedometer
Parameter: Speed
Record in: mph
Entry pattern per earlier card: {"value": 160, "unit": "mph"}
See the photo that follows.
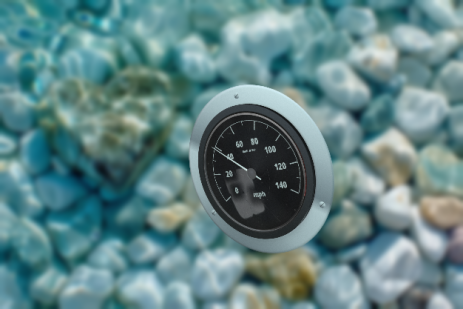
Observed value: {"value": 40, "unit": "mph"}
